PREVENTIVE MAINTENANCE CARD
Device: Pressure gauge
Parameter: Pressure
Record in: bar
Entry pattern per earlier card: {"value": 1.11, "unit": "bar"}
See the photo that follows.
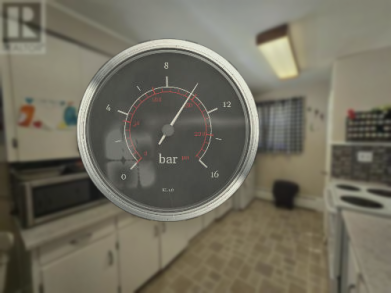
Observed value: {"value": 10, "unit": "bar"}
